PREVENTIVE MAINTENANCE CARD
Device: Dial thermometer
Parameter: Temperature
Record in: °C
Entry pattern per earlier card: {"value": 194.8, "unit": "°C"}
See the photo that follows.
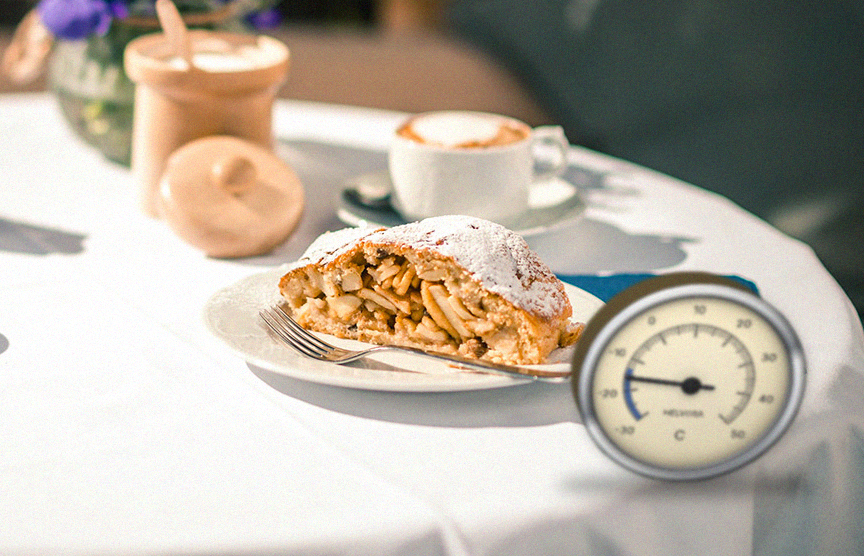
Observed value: {"value": -15, "unit": "°C"}
